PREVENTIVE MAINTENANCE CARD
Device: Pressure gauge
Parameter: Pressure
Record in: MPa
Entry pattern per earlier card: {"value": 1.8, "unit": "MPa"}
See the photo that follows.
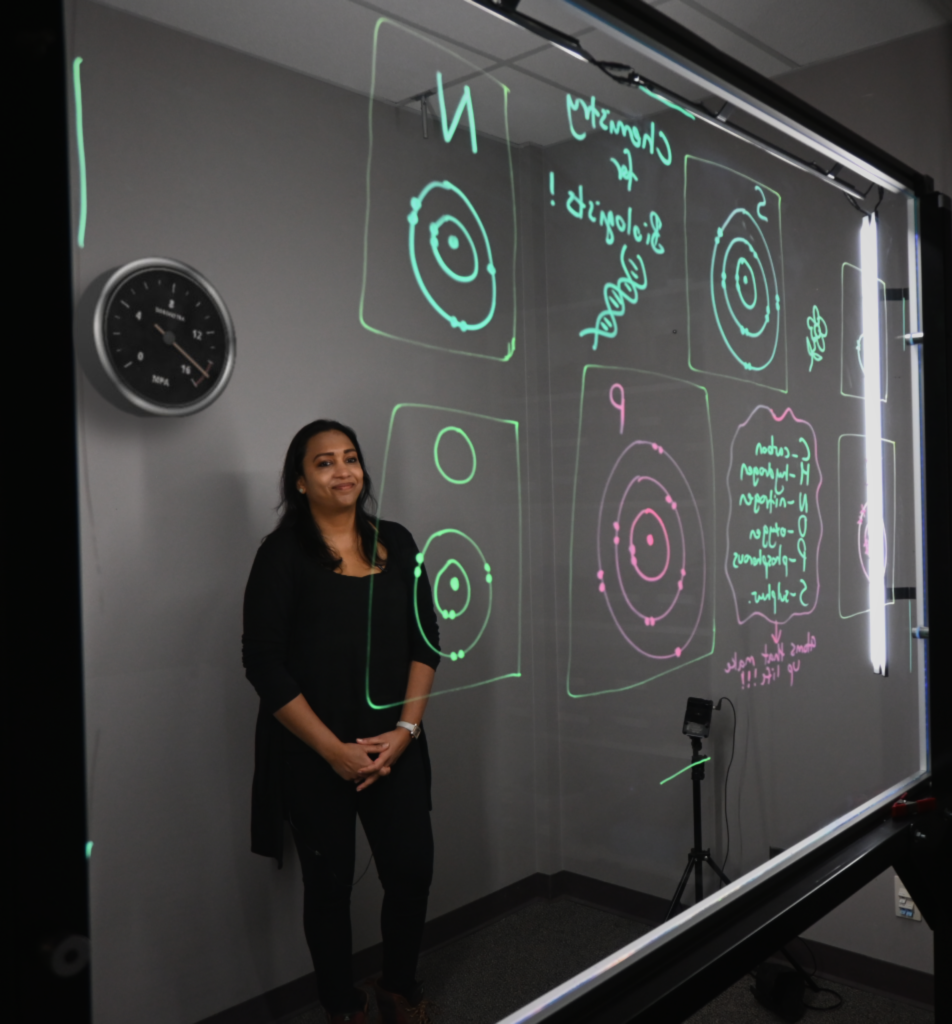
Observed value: {"value": 15, "unit": "MPa"}
